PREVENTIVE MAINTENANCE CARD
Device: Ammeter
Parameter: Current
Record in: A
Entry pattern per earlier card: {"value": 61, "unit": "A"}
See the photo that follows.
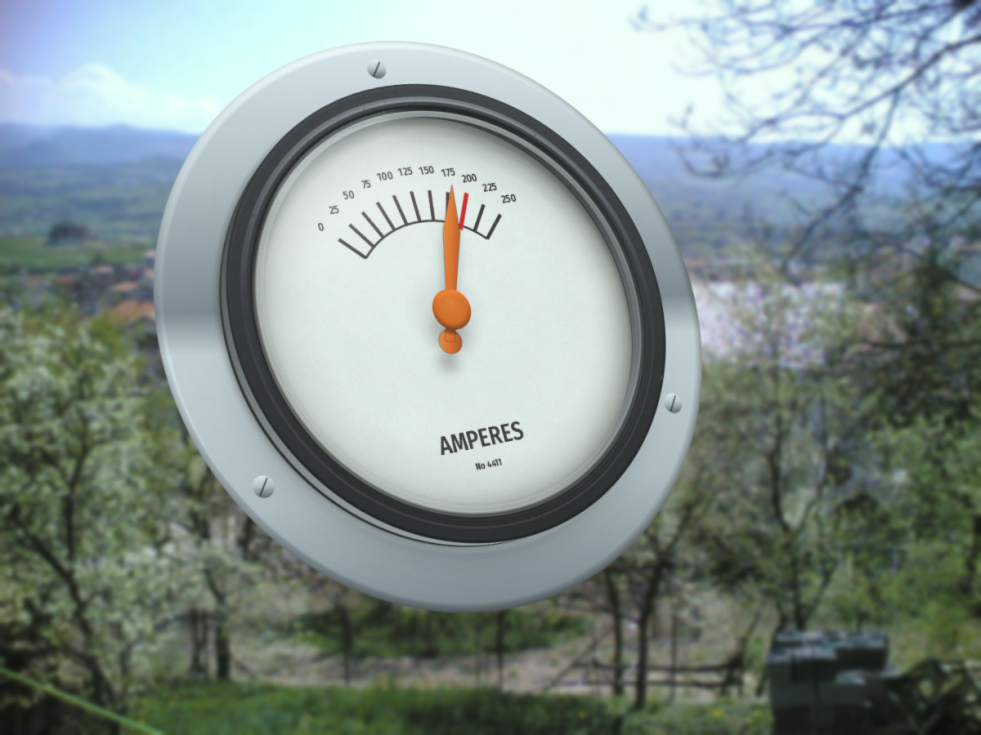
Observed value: {"value": 175, "unit": "A"}
